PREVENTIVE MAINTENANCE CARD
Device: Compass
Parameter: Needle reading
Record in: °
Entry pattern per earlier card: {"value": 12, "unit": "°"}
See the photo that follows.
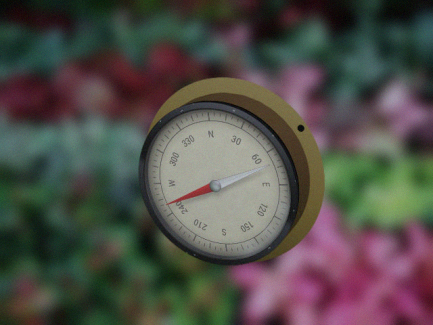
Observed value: {"value": 250, "unit": "°"}
